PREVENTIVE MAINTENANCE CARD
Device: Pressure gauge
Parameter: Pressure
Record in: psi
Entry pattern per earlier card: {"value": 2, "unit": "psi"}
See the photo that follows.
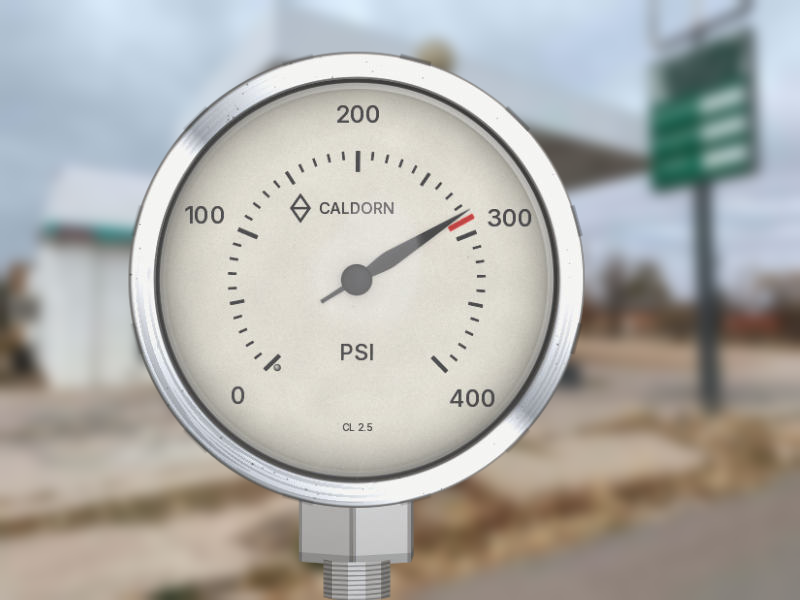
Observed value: {"value": 285, "unit": "psi"}
